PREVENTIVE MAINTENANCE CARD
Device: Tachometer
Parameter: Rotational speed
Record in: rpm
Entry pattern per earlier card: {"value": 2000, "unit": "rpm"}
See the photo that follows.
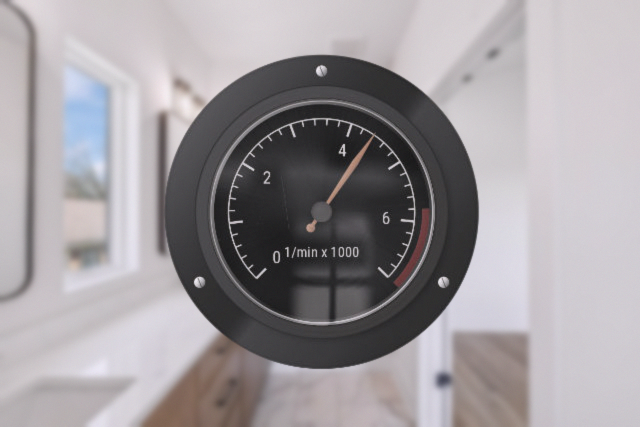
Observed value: {"value": 4400, "unit": "rpm"}
